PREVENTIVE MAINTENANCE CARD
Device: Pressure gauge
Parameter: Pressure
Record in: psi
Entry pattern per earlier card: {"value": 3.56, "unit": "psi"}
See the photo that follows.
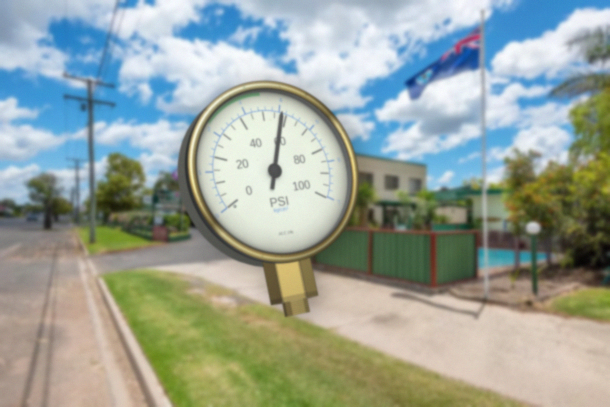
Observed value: {"value": 57.5, "unit": "psi"}
